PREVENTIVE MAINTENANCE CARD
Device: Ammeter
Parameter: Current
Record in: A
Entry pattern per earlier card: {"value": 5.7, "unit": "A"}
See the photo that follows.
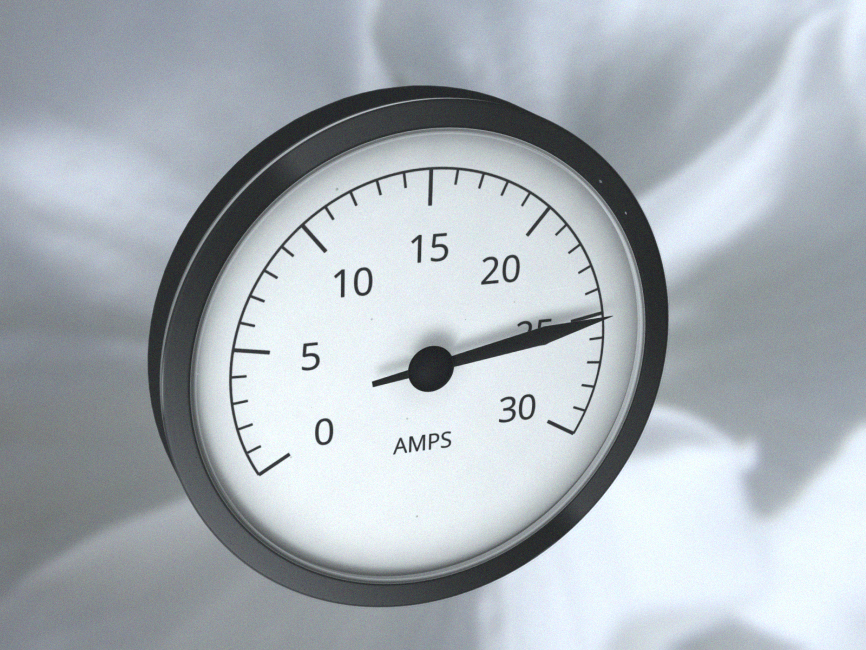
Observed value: {"value": 25, "unit": "A"}
